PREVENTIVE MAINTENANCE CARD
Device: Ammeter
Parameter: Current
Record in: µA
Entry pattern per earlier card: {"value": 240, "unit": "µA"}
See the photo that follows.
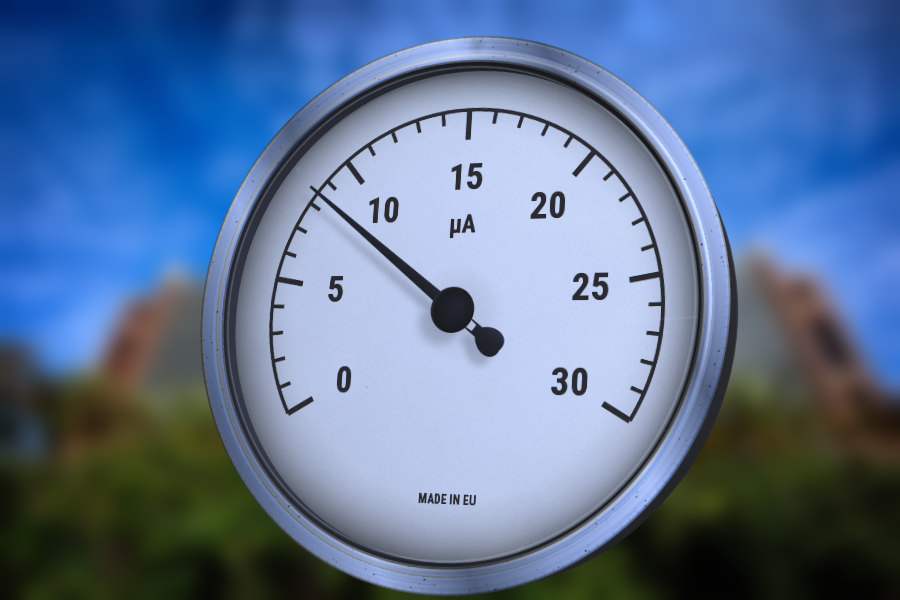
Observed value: {"value": 8.5, "unit": "µA"}
